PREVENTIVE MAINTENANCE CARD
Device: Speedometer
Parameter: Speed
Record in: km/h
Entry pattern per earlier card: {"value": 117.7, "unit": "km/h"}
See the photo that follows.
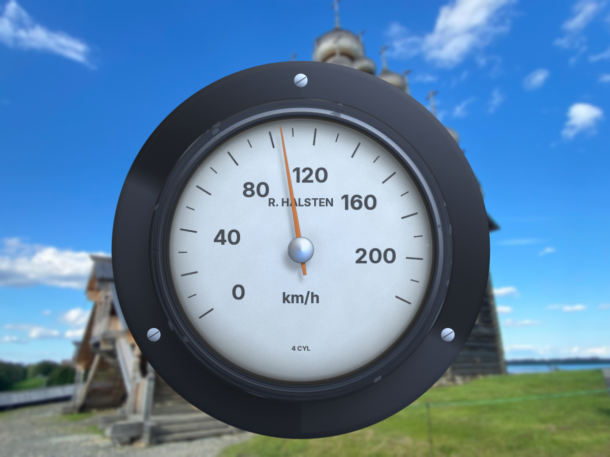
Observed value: {"value": 105, "unit": "km/h"}
